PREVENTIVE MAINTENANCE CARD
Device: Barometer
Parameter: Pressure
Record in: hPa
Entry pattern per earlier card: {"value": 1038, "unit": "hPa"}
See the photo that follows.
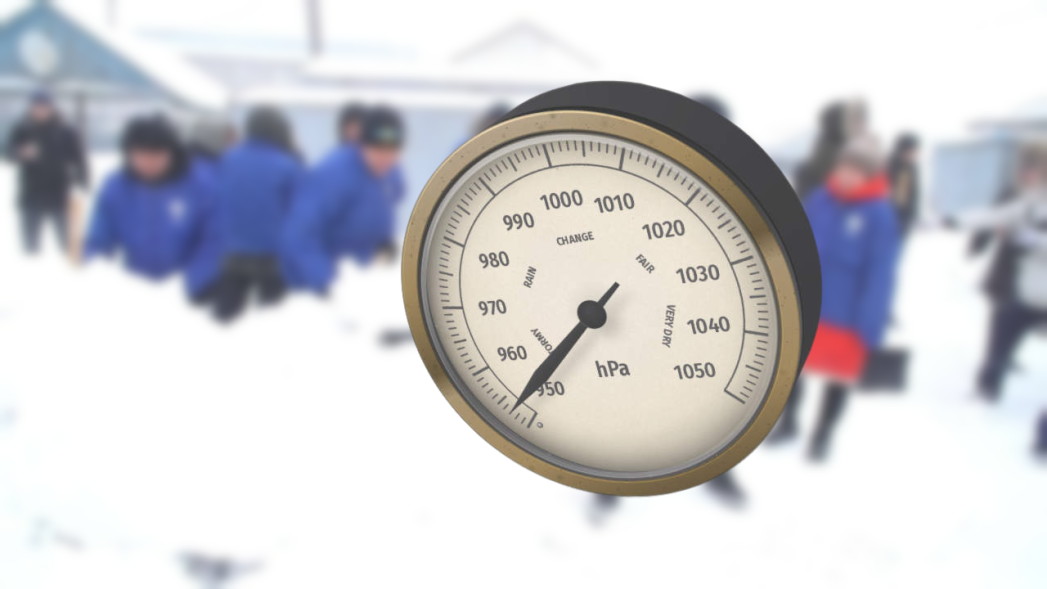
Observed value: {"value": 953, "unit": "hPa"}
